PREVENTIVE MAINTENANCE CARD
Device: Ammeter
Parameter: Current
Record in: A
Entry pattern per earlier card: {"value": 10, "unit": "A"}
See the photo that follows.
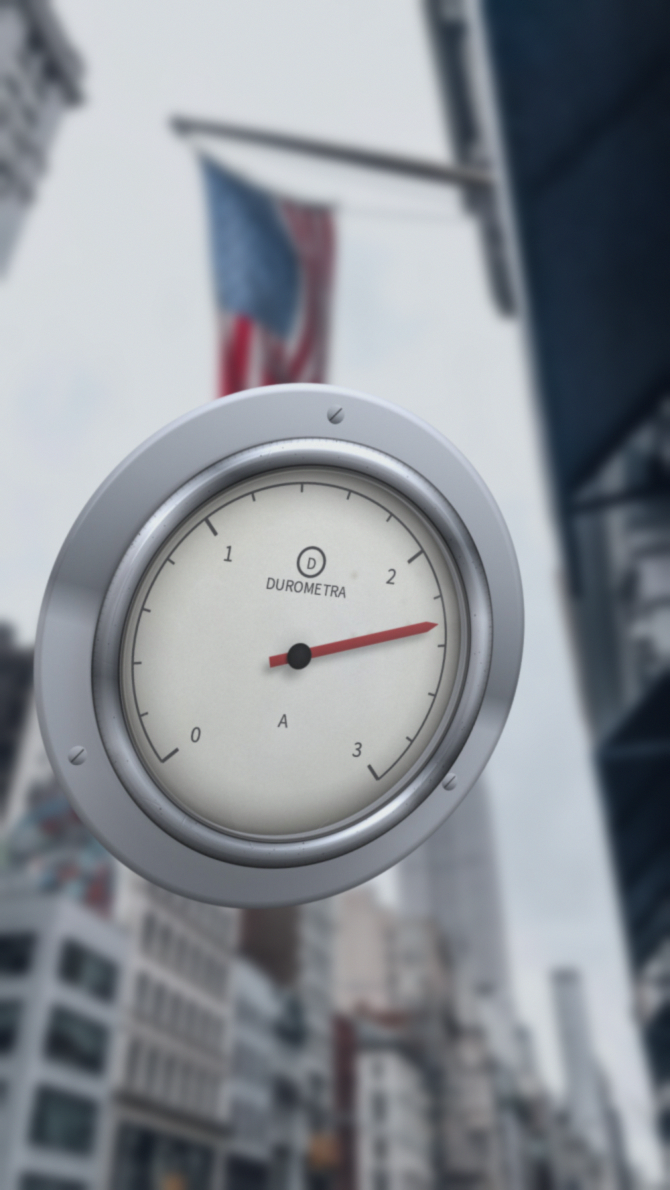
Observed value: {"value": 2.3, "unit": "A"}
